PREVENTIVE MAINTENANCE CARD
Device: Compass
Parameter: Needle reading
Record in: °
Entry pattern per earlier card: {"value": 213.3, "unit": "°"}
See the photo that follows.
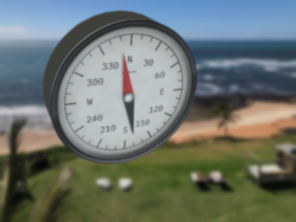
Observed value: {"value": 350, "unit": "°"}
